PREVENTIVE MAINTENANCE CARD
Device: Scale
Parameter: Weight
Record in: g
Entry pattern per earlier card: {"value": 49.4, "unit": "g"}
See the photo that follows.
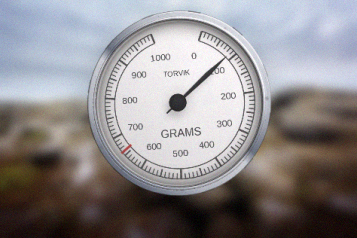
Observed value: {"value": 90, "unit": "g"}
